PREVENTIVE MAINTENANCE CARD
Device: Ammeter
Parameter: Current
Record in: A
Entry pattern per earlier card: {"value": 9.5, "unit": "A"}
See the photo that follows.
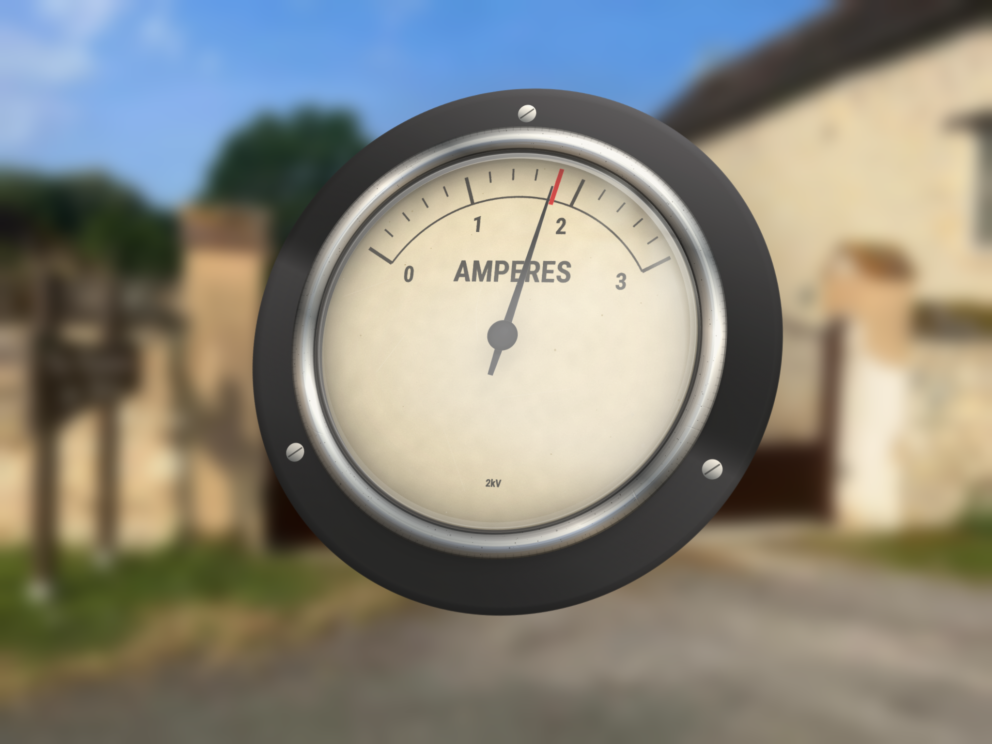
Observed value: {"value": 1.8, "unit": "A"}
